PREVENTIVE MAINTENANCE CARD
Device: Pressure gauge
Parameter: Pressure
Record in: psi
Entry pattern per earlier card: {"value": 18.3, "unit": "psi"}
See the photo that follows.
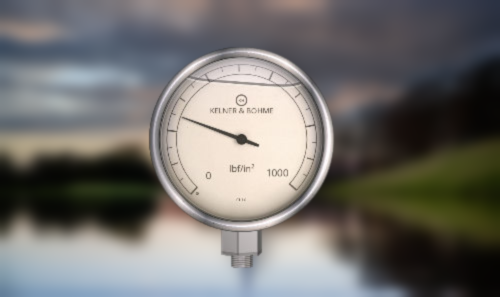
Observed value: {"value": 250, "unit": "psi"}
